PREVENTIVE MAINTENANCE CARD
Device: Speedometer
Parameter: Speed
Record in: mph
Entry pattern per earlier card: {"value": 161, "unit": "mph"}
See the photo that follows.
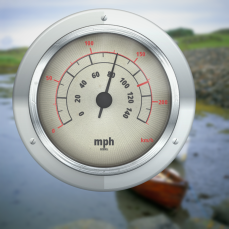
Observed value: {"value": 80, "unit": "mph"}
